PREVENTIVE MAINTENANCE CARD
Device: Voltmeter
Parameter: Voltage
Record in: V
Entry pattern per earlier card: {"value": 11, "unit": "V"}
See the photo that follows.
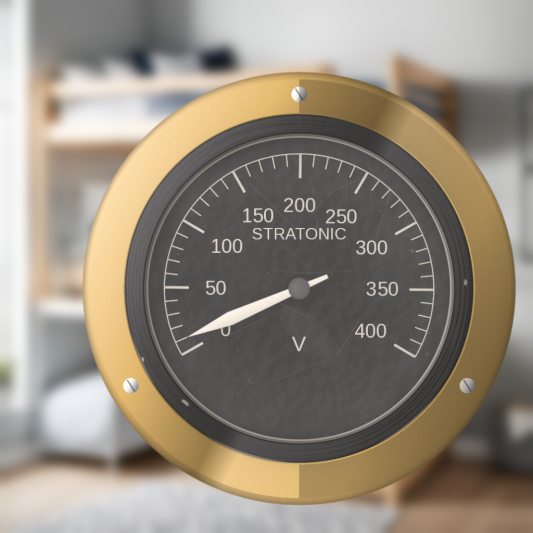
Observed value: {"value": 10, "unit": "V"}
